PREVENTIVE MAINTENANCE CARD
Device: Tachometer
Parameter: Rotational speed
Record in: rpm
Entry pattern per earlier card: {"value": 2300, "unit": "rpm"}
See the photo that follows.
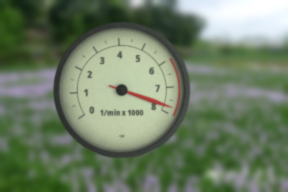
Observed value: {"value": 7750, "unit": "rpm"}
